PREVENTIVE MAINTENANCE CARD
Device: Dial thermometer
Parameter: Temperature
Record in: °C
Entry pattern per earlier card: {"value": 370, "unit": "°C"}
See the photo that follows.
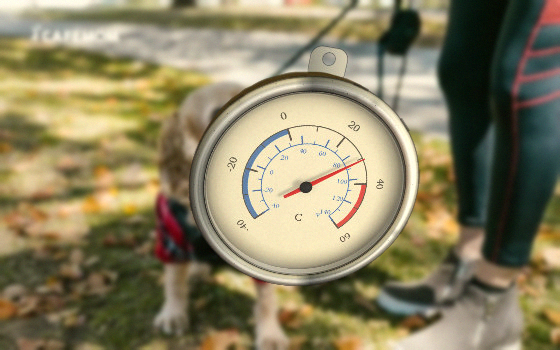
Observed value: {"value": 30, "unit": "°C"}
